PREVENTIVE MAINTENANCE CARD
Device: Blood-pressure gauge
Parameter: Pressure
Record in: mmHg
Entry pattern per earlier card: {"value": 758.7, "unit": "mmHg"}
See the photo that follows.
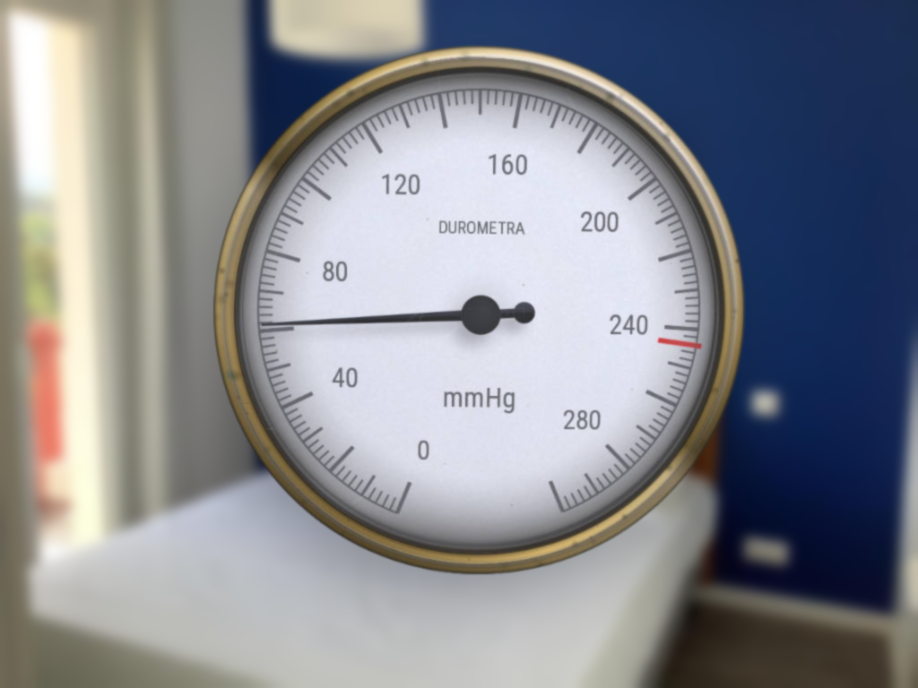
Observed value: {"value": 62, "unit": "mmHg"}
